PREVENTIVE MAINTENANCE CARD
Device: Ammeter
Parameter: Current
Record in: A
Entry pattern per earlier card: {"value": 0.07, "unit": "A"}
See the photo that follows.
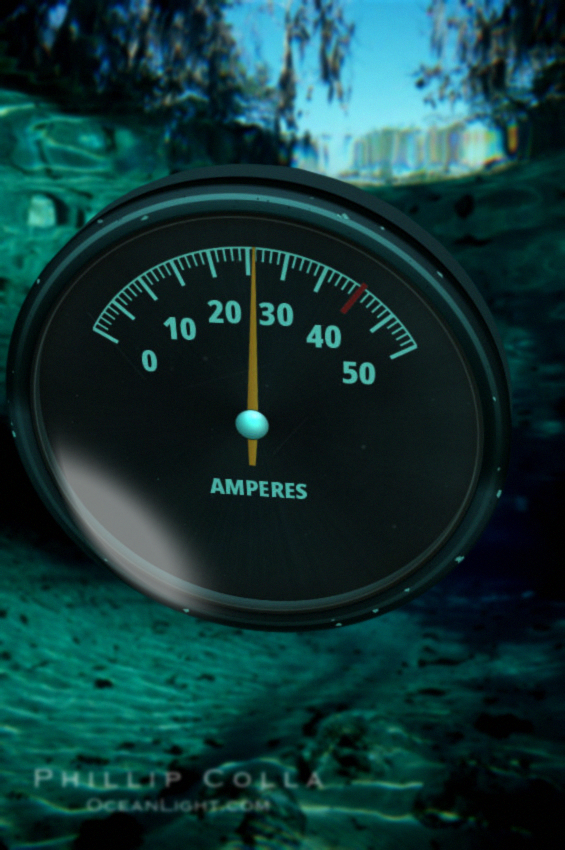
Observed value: {"value": 26, "unit": "A"}
